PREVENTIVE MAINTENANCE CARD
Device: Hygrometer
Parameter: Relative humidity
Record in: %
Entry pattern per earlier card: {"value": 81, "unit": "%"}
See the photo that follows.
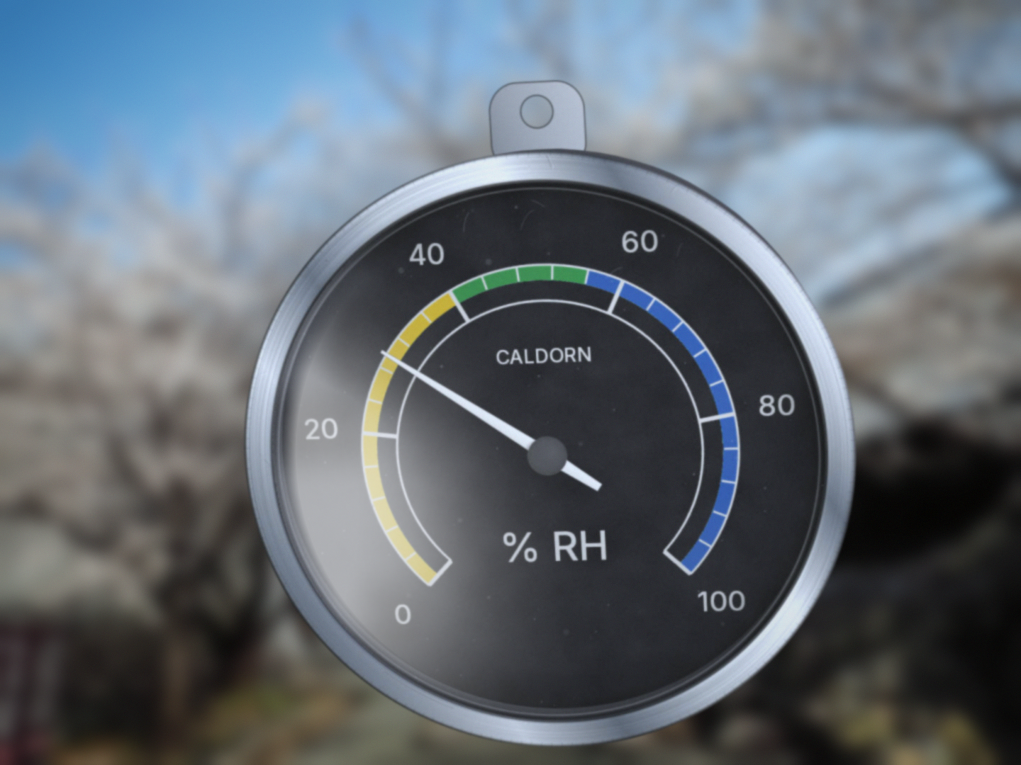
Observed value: {"value": 30, "unit": "%"}
